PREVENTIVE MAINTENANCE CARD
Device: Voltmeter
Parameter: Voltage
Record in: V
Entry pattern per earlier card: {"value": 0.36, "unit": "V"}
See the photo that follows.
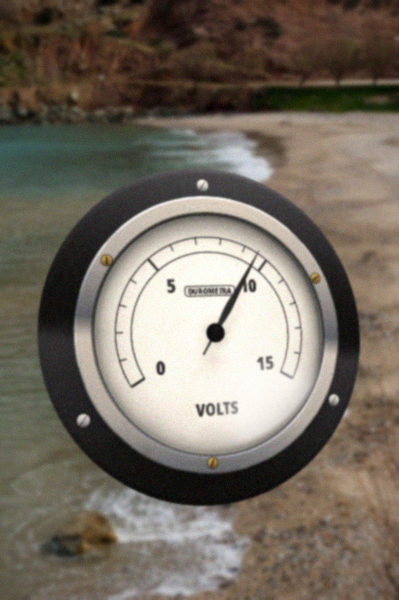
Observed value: {"value": 9.5, "unit": "V"}
